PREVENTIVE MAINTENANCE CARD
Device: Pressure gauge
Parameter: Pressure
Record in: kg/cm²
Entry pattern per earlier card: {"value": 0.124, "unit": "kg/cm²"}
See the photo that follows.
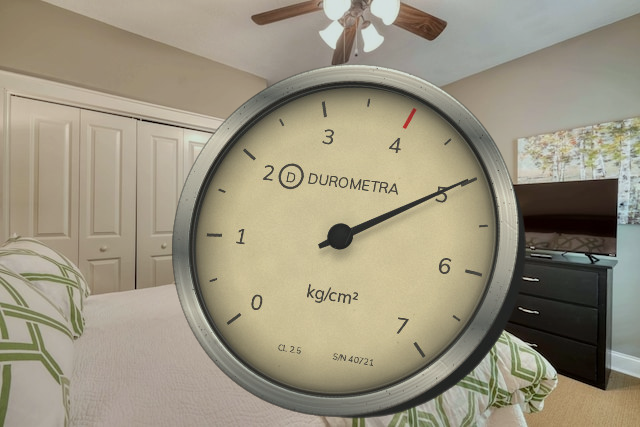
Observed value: {"value": 5, "unit": "kg/cm²"}
